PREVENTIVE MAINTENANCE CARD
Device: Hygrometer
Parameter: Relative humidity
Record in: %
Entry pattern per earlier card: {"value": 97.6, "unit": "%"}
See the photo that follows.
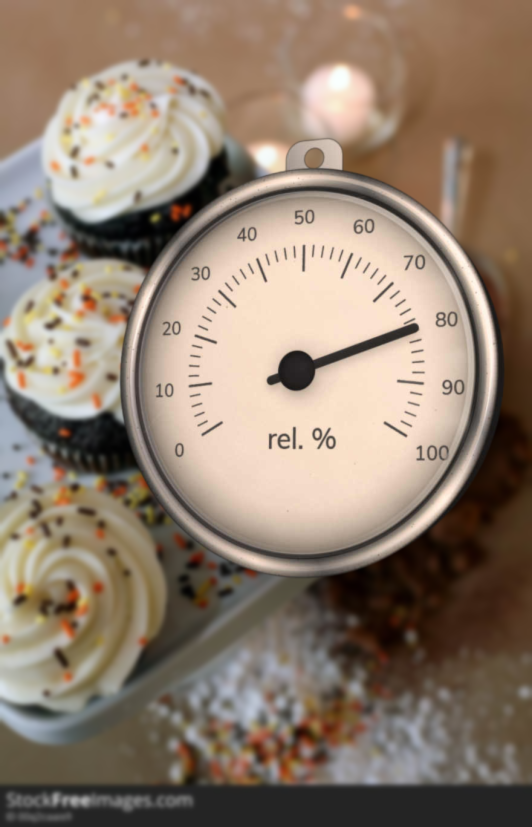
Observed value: {"value": 80, "unit": "%"}
